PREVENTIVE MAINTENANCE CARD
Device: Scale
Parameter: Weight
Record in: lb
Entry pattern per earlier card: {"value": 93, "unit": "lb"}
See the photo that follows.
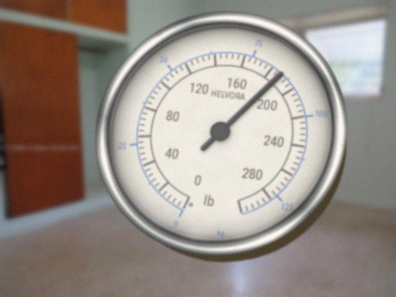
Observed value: {"value": 188, "unit": "lb"}
